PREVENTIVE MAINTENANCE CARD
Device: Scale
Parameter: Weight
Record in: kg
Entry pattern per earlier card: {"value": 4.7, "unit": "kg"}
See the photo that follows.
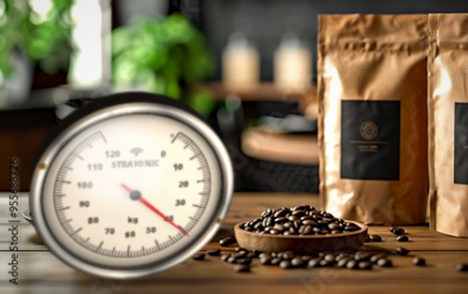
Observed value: {"value": 40, "unit": "kg"}
